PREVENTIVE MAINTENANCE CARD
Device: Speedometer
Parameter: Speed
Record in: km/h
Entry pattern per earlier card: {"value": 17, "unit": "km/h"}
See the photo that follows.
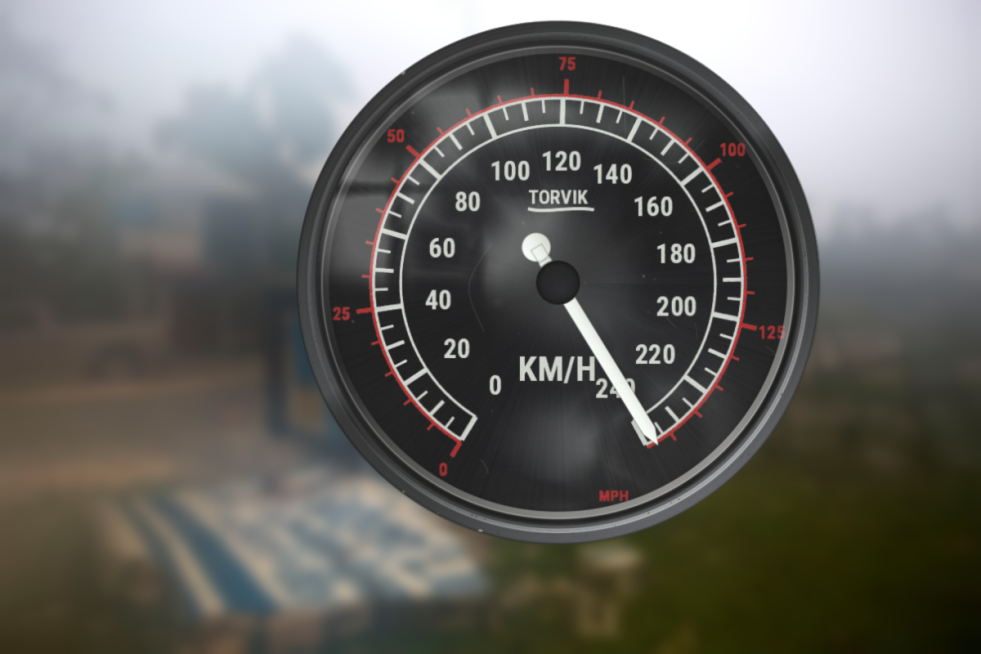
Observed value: {"value": 237.5, "unit": "km/h"}
